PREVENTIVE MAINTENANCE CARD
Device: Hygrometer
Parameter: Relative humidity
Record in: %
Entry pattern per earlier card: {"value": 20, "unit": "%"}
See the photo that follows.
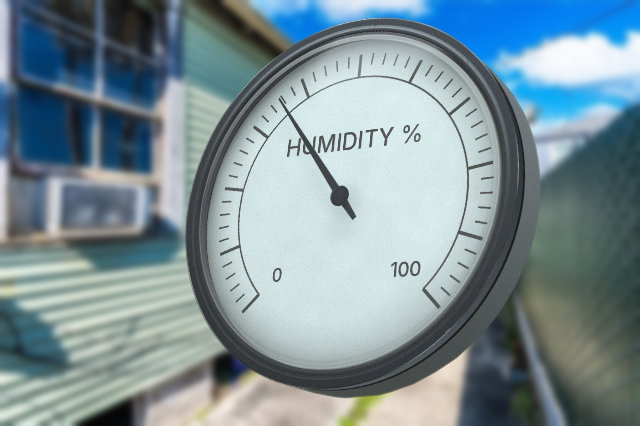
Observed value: {"value": 36, "unit": "%"}
